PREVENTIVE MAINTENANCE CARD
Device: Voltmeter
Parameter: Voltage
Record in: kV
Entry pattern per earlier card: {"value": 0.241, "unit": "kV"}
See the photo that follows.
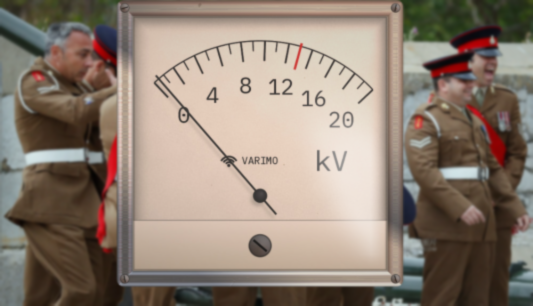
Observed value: {"value": 0.5, "unit": "kV"}
